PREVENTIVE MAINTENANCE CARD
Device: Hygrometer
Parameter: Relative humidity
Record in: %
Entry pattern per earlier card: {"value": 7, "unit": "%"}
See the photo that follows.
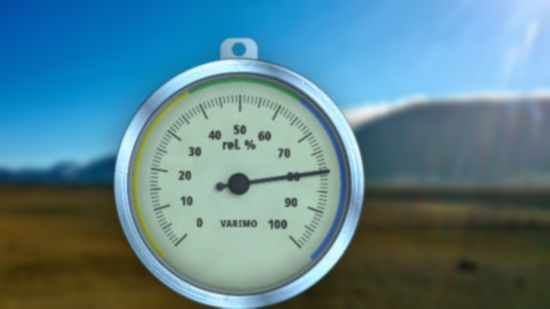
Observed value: {"value": 80, "unit": "%"}
